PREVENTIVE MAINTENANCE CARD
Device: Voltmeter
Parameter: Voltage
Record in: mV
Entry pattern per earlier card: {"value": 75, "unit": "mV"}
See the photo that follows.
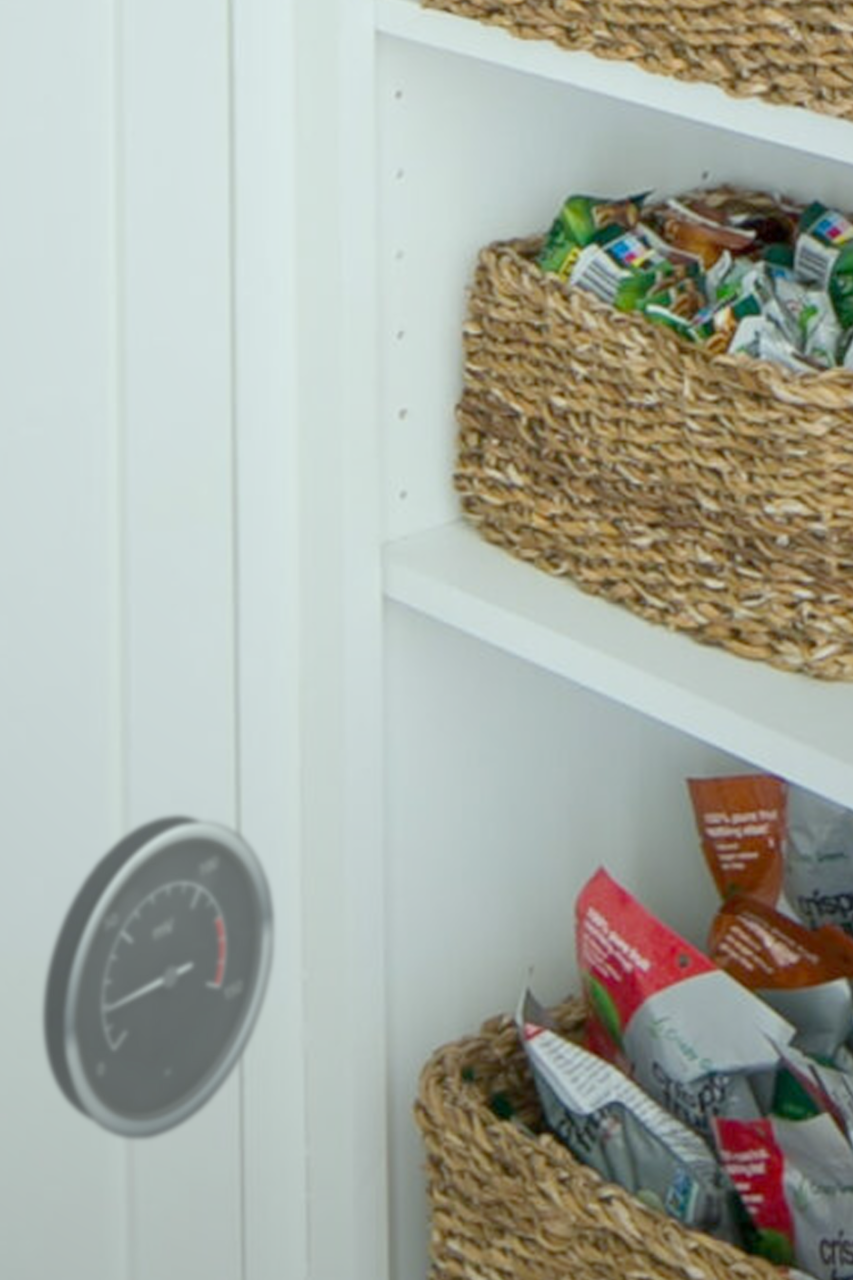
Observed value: {"value": 20, "unit": "mV"}
